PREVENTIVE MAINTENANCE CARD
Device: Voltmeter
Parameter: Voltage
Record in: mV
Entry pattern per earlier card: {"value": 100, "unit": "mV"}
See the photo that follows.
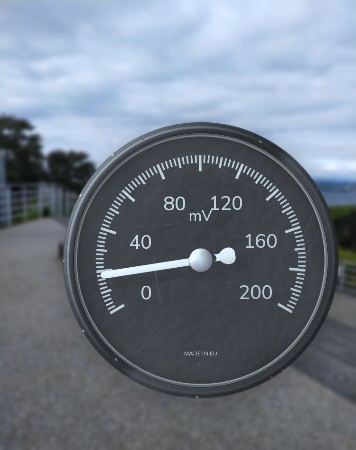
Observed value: {"value": 18, "unit": "mV"}
